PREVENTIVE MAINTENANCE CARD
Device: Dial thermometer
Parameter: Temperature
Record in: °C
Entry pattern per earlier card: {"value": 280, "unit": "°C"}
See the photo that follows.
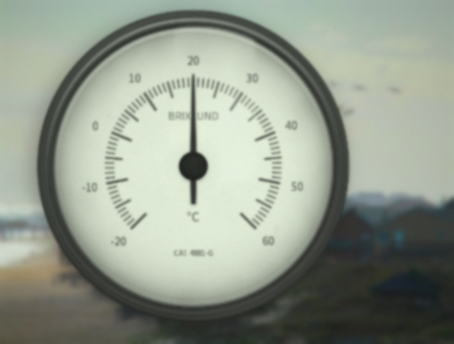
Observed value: {"value": 20, "unit": "°C"}
